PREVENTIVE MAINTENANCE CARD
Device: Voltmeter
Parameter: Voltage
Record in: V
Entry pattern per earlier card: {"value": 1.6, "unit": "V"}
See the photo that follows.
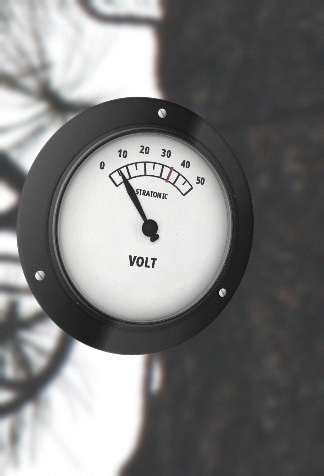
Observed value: {"value": 5, "unit": "V"}
